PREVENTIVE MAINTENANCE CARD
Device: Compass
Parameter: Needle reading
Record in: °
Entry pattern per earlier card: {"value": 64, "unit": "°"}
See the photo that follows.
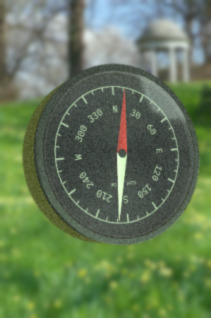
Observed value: {"value": 10, "unit": "°"}
